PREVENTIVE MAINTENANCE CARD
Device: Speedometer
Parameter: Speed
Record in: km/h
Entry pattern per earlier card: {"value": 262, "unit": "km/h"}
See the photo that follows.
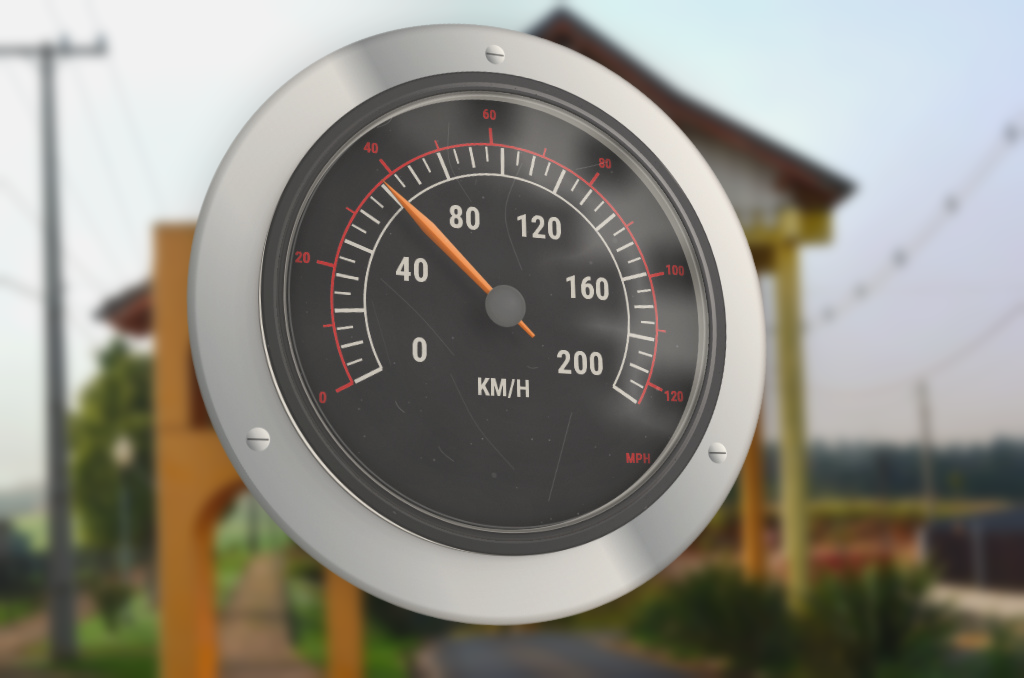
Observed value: {"value": 60, "unit": "km/h"}
